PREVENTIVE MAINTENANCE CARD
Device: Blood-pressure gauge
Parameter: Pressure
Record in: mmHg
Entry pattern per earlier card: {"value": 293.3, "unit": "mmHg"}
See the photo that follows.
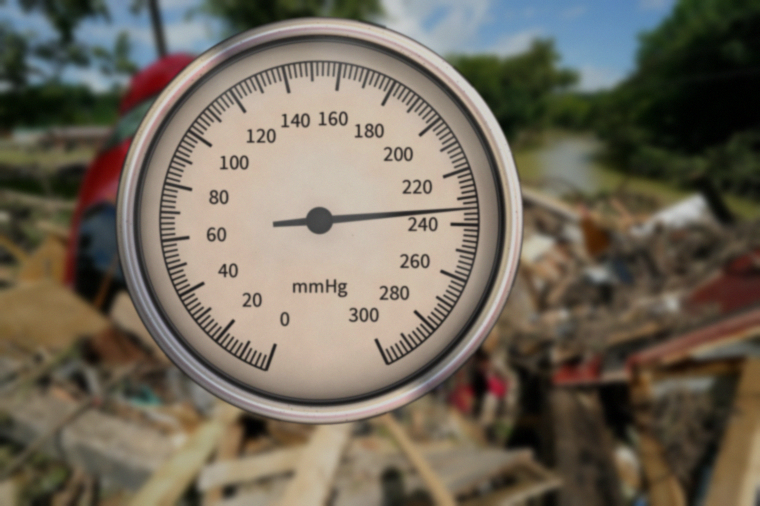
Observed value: {"value": 234, "unit": "mmHg"}
